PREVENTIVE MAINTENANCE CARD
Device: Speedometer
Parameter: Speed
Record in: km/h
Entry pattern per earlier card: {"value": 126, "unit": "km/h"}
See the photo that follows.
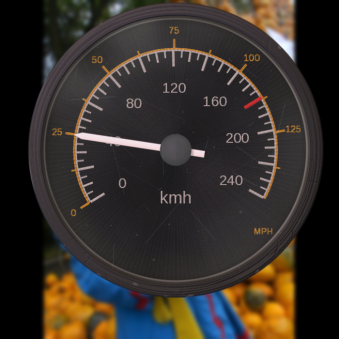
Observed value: {"value": 40, "unit": "km/h"}
